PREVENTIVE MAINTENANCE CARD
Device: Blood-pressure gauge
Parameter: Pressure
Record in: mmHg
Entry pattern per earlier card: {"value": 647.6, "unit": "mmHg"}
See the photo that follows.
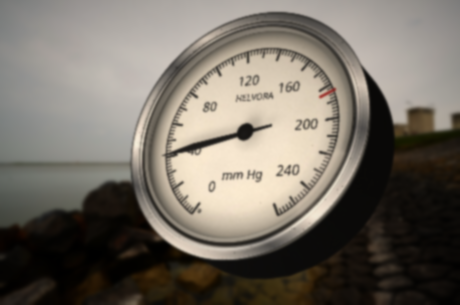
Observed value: {"value": 40, "unit": "mmHg"}
